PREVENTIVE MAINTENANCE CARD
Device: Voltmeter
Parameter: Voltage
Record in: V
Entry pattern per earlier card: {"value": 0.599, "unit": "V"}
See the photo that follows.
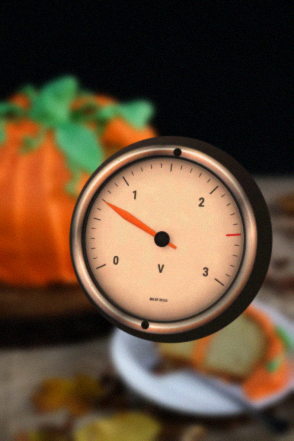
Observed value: {"value": 0.7, "unit": "V"}
